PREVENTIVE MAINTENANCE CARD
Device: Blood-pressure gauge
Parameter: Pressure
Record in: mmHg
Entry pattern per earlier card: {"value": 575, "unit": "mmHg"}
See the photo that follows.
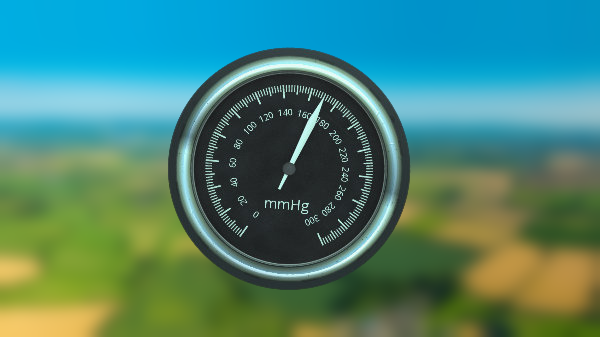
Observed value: {"value": 170, "unit": "mmHg"}
